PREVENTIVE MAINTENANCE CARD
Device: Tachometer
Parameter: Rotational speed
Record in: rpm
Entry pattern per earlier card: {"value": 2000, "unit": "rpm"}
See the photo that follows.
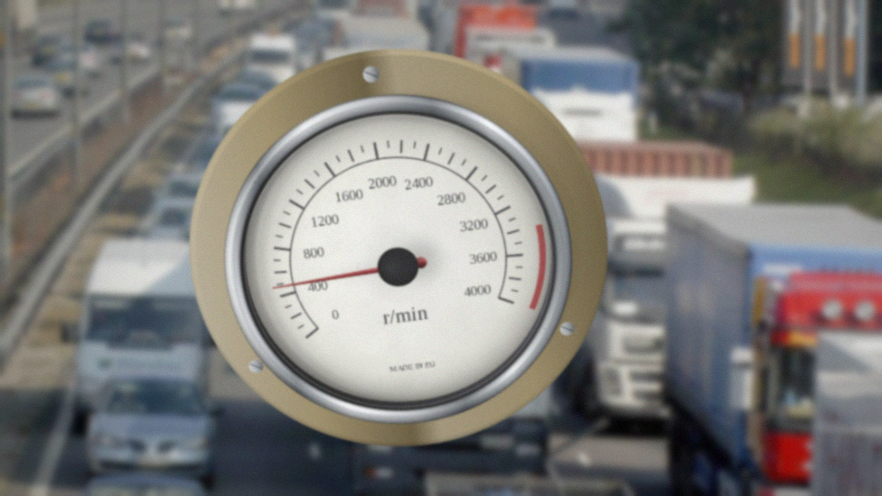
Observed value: {"value": 500, "unit": "rpm"}
